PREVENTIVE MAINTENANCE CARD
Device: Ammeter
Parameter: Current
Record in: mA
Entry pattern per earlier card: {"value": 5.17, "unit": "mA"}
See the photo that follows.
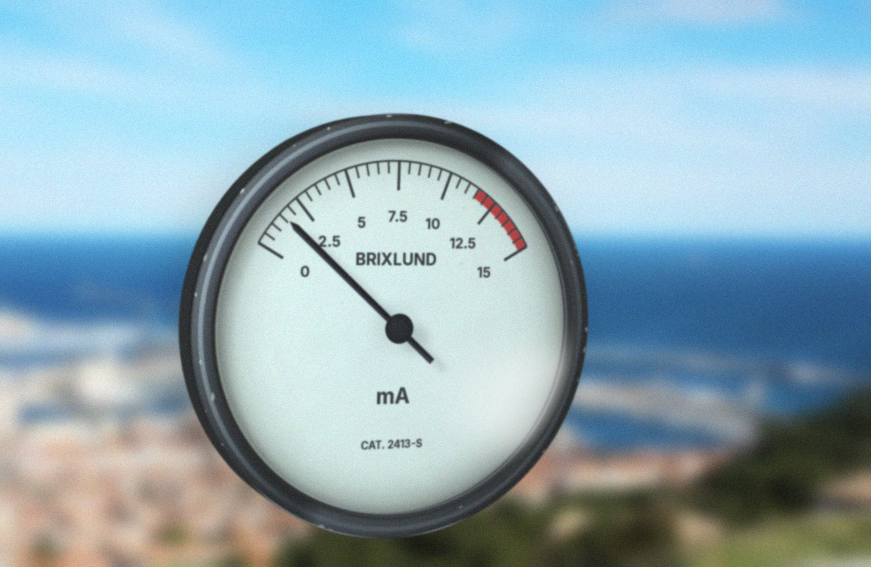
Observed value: {"value": 1.5, "unit": "mA"}
